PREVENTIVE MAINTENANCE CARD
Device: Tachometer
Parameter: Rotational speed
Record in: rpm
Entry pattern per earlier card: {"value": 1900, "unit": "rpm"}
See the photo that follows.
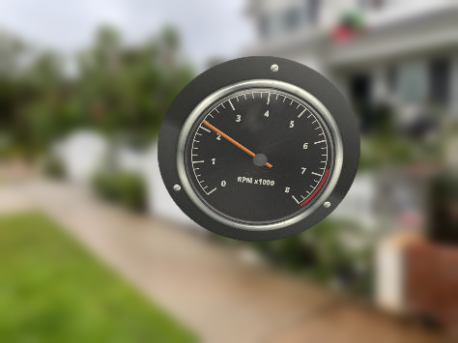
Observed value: {"value": 2200, "unit": "rpm"}
